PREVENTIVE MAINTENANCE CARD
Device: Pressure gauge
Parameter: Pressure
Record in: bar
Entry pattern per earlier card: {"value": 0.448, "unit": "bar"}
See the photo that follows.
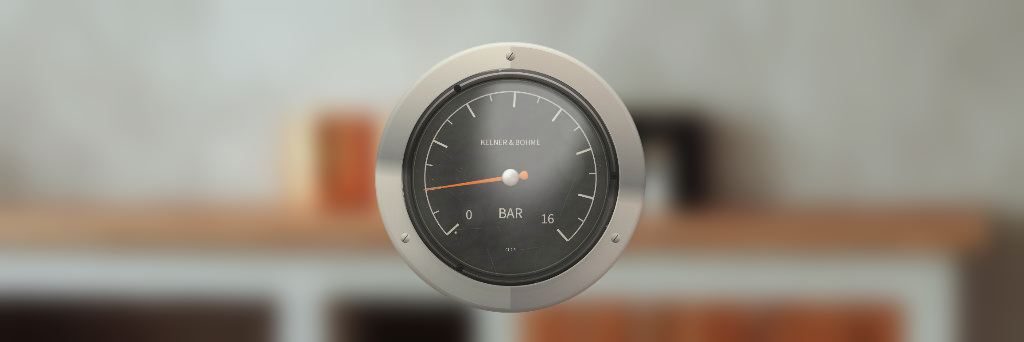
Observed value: {"value": 2, "unit": "bar"}
